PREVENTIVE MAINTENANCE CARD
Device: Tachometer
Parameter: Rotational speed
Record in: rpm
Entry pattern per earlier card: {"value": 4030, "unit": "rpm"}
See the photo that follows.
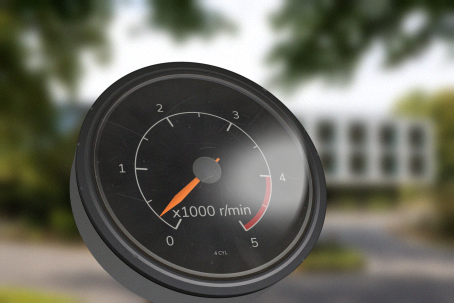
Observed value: {"value": 250, "unit": "rpm"}
